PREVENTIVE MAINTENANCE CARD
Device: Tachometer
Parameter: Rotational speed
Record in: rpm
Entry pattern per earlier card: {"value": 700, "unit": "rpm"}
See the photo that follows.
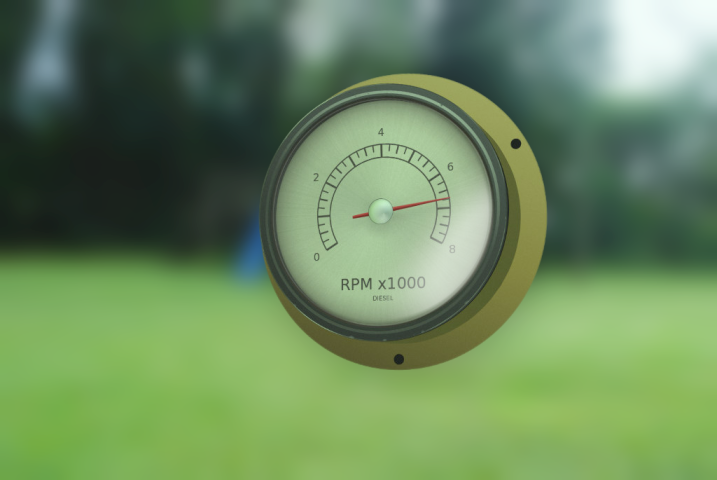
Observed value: {"value": 6750, "unit": "rpm"}
